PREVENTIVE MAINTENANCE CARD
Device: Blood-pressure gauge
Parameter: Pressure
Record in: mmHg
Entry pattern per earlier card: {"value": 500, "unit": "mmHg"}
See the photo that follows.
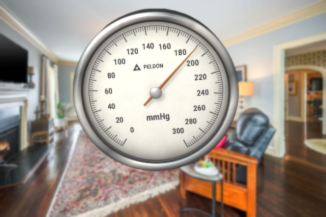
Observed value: {"value": 190, "unit": "mmHg"}
